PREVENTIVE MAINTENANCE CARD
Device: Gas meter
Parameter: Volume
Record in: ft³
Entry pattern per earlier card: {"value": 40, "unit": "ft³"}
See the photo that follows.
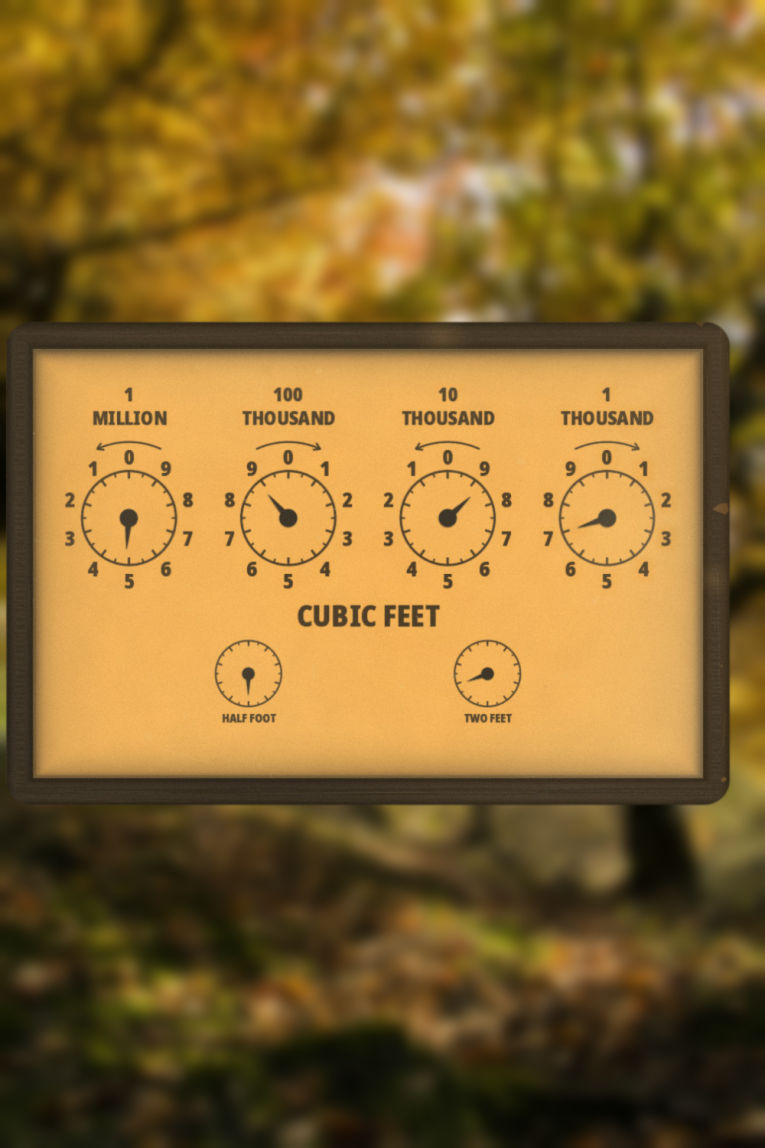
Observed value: {"value": 488700, "unit": "ft³"}
